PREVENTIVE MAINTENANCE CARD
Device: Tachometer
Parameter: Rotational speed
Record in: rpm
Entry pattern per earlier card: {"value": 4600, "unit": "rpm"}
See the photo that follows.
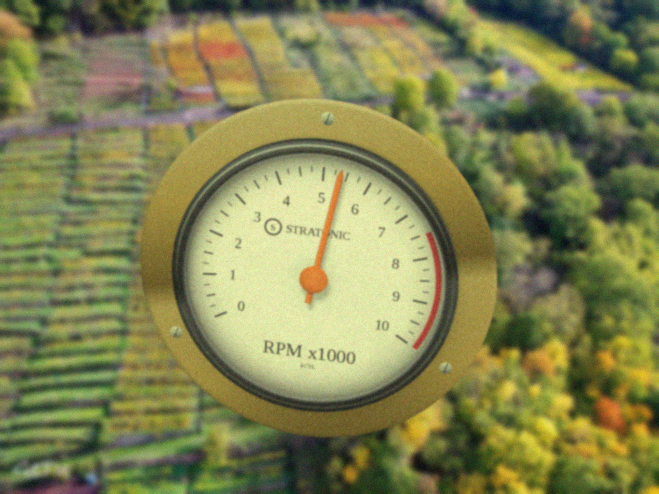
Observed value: {"value": 5375, "unit": "rpm"}
